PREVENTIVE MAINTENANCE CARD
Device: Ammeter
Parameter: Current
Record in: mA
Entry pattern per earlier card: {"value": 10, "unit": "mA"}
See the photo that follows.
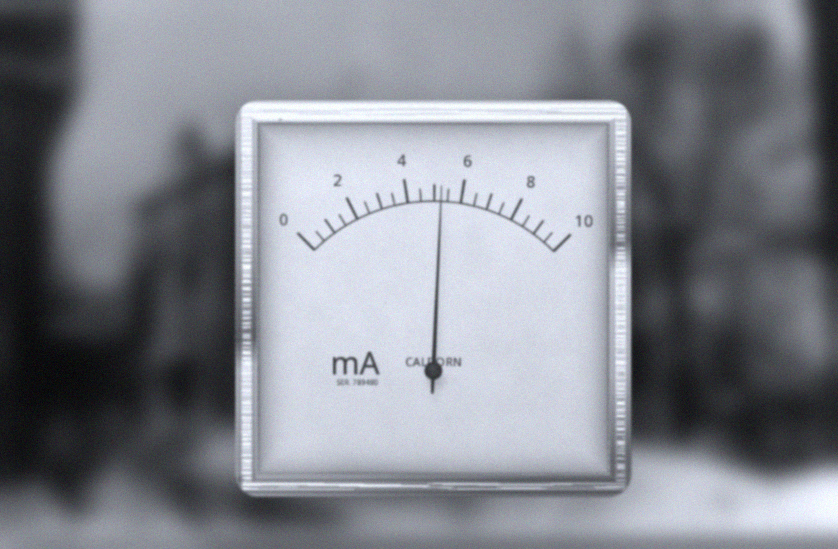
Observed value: {"value": 5.25, "unit": "mA"}
